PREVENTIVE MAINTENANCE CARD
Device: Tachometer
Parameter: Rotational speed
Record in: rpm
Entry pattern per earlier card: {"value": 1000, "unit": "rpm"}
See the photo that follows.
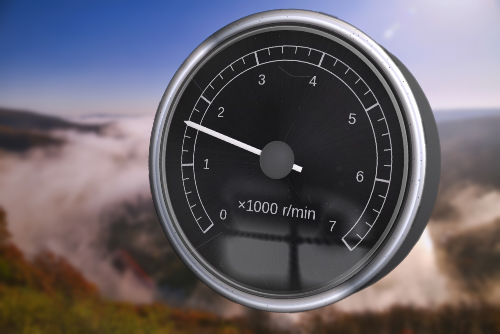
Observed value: {"value": 1600, "unit": "rpm"}
